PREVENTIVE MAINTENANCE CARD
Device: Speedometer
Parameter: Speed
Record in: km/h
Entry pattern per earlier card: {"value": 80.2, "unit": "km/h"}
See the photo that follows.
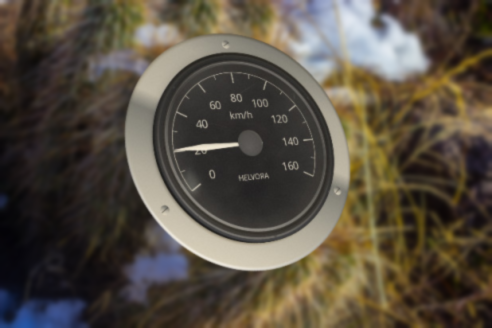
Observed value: {"value": 20, "unit": "km/h"}
